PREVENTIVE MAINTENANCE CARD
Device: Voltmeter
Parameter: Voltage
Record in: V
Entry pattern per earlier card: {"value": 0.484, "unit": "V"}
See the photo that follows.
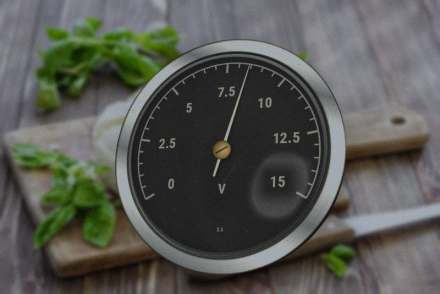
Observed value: {"value": 8.5, "unit": "V"}
